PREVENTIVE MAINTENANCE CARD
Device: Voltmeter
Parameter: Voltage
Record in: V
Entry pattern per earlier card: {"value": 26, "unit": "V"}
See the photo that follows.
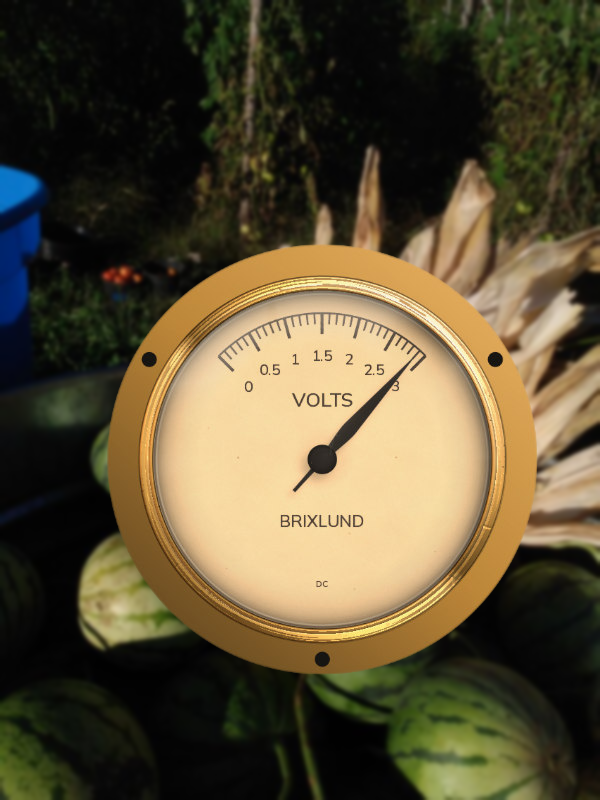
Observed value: {"value": 2.9, "unit": "V"}
